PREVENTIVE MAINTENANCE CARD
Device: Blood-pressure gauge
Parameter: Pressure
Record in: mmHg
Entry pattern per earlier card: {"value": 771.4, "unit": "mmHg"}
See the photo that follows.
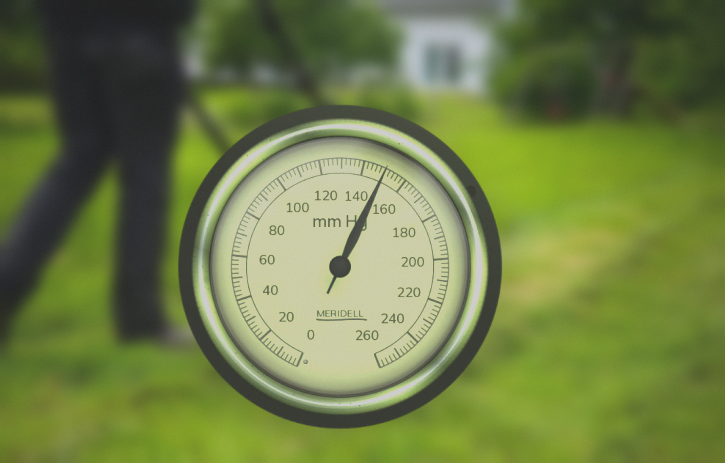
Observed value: {"value": 150, "unit": "mmHg"}
